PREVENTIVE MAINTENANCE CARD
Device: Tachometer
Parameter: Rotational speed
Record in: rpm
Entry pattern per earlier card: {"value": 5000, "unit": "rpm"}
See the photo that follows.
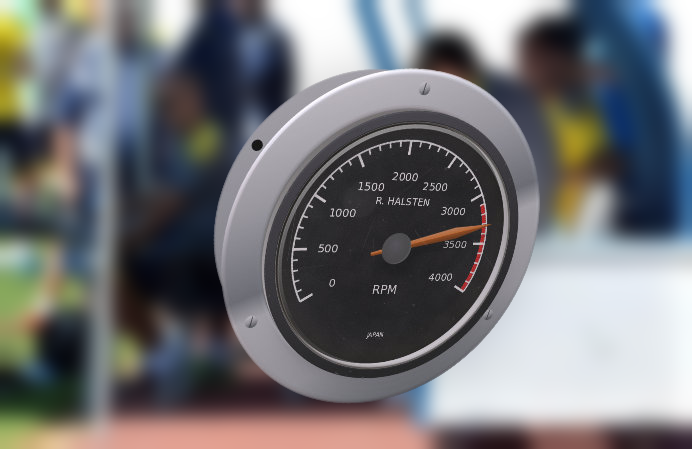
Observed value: {"value": 3300, "unit": "rpm"}
